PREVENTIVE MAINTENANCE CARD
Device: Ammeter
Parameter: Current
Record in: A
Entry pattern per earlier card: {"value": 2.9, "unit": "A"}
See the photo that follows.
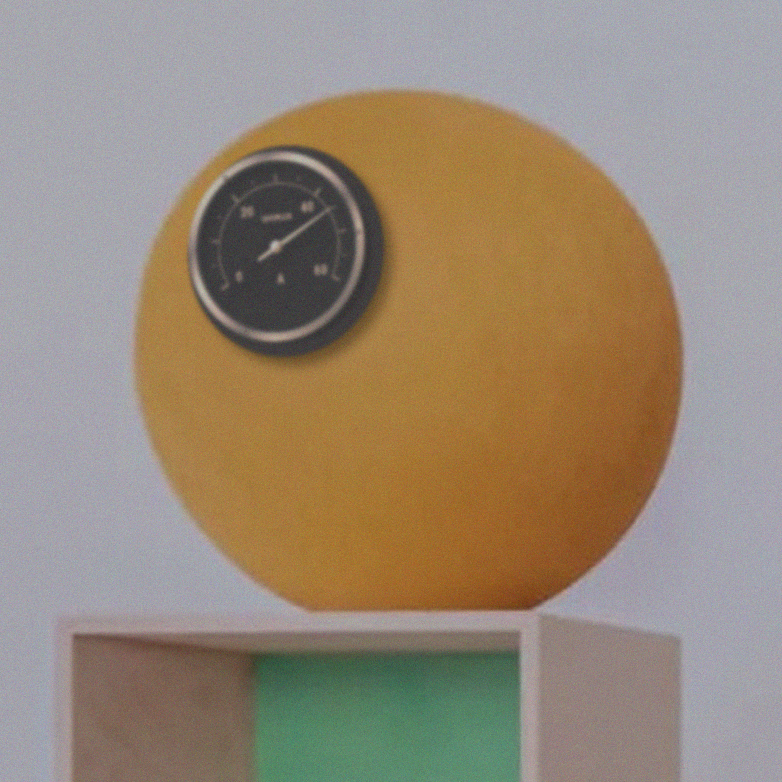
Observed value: {"value": 45, "unit": "A"}
